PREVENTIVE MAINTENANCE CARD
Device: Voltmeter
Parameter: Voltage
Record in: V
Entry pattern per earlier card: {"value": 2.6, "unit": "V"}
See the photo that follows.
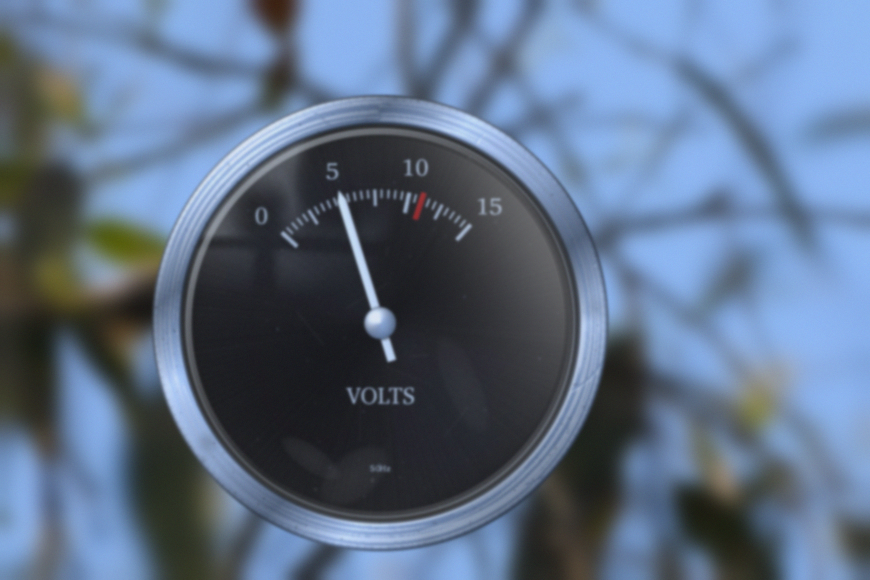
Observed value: {"value": 5, "unit": "V"}
